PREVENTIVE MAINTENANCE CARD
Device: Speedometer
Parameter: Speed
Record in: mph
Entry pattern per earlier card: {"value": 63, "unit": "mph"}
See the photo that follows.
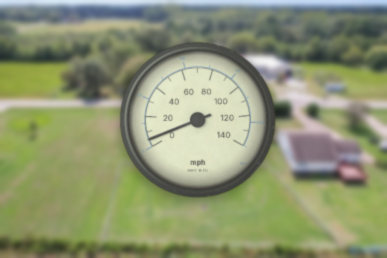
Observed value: {"value": 5, "unit": "mph"}
